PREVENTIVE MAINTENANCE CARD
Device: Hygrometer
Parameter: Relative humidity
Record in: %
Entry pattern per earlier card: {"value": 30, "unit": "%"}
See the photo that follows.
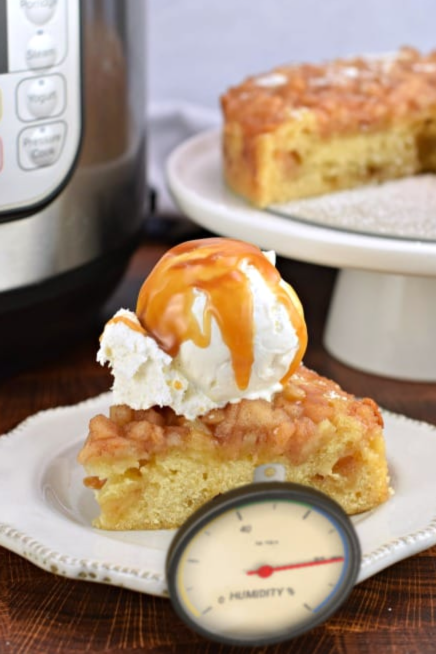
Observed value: {"value": 80, "unit": "%"}
